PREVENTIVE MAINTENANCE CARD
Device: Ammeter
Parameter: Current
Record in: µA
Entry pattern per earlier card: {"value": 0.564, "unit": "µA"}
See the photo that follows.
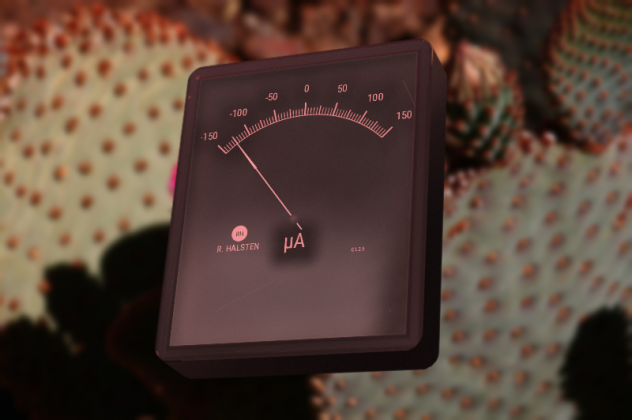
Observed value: {"value": -125, "unit": "µA"}
